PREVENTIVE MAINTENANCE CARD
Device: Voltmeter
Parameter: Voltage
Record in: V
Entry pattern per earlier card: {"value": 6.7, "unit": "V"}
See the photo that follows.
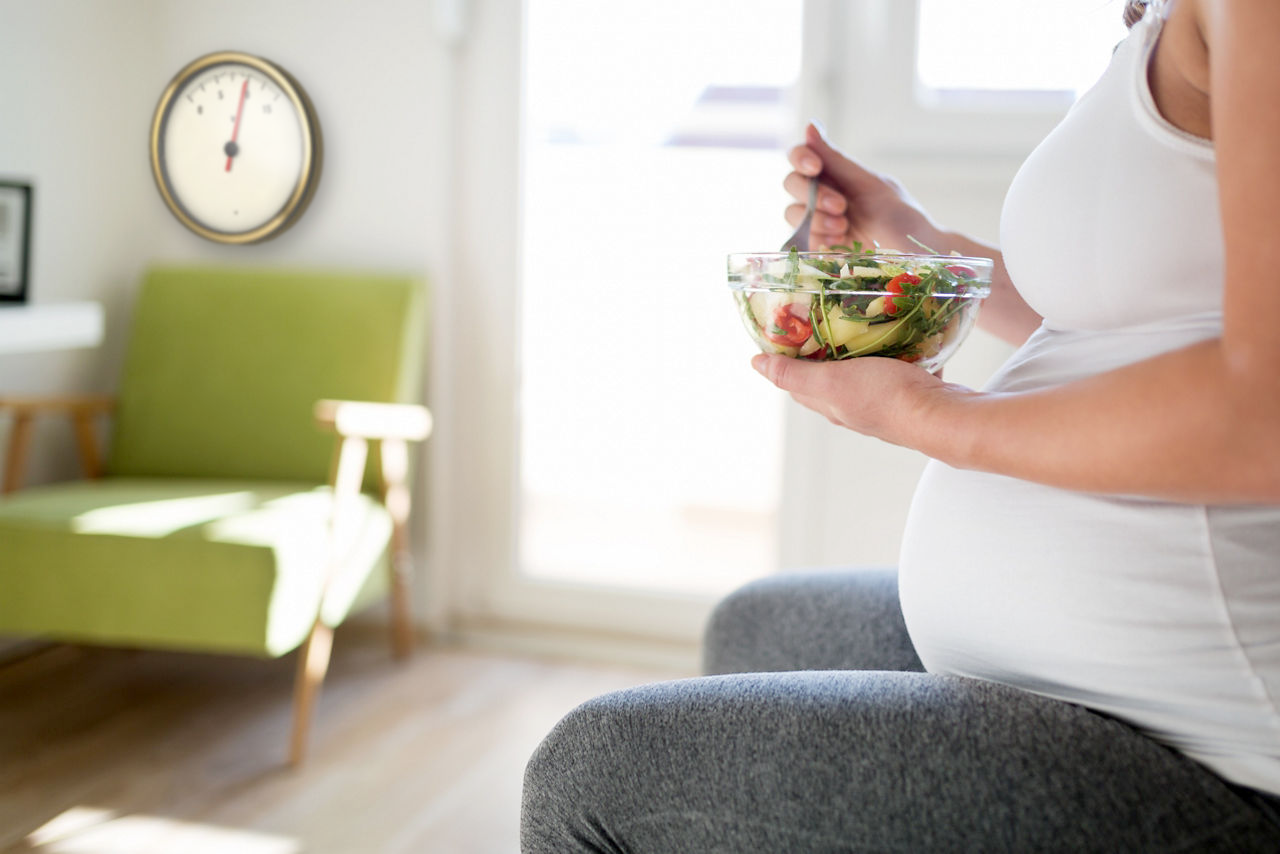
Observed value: {"value": 10, "unit": "V"}
